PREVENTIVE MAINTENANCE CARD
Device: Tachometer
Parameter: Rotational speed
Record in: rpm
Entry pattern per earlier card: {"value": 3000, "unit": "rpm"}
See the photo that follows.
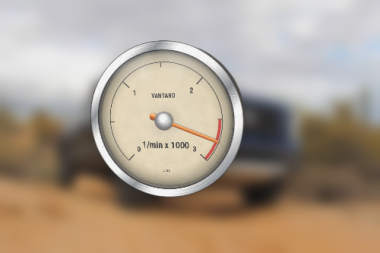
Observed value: {"value": 2750, "unit": "rpm"}
